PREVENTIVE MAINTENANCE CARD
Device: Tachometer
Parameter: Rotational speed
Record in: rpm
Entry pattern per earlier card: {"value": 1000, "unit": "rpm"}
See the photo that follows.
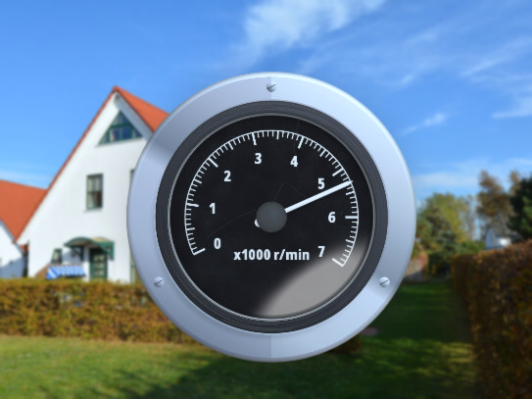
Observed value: {"value": 5300, "unit": "rpm"}
